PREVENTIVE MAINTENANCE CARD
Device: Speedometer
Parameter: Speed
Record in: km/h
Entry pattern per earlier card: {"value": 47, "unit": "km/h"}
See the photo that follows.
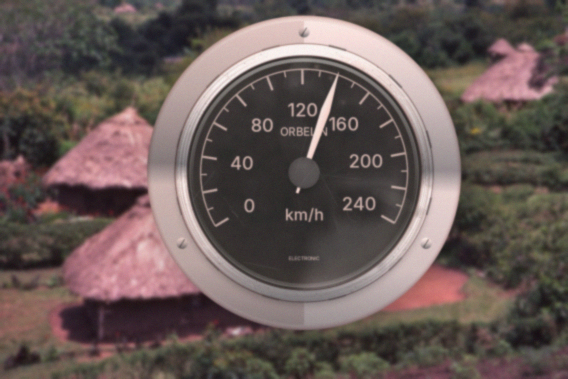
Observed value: {"value": 140, "unit": "km/h"}
